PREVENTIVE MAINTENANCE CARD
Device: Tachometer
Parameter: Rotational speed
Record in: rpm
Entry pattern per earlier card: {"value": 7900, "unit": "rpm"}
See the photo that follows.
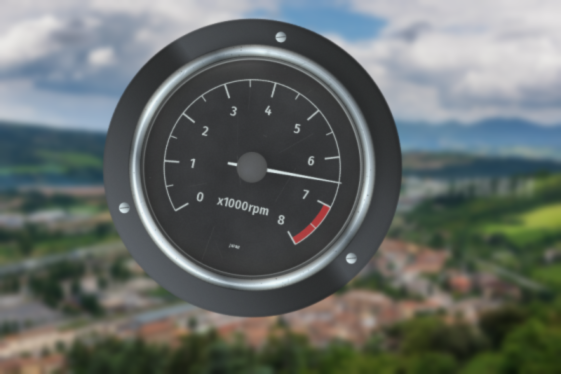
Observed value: {"value": 6500, "unit": "rpm"}
